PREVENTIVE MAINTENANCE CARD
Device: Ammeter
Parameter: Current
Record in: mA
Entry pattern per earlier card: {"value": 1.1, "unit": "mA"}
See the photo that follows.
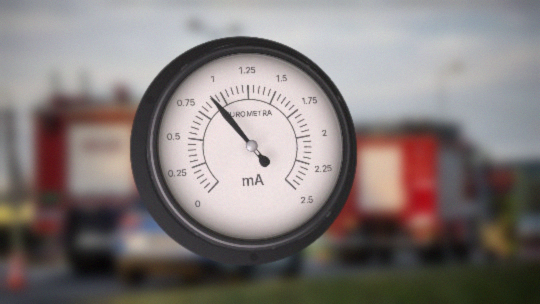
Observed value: {"value": 0.9, "unit": "mA"}
